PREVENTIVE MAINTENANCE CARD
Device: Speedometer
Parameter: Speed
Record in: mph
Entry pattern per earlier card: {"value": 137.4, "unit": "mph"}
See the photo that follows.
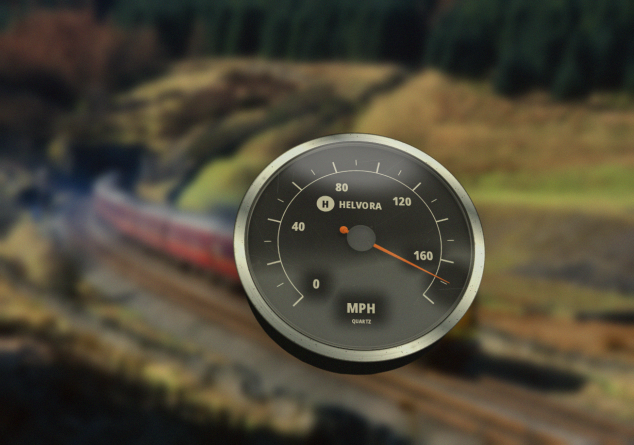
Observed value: {"value": 170, "unit": "mph"}
